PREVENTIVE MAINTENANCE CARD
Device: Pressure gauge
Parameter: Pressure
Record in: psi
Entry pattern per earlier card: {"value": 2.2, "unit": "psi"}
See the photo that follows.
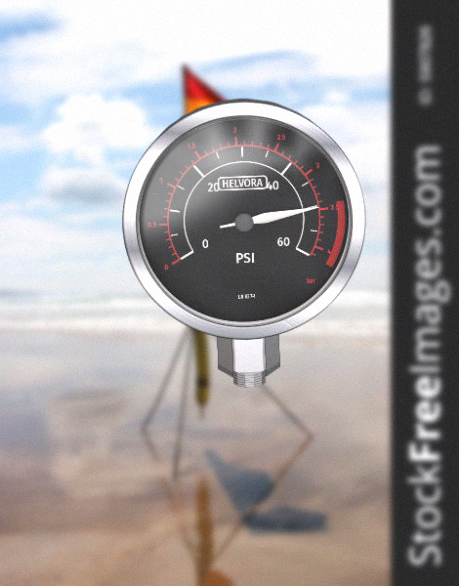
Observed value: {"value": 50, "unit": "psi"}
